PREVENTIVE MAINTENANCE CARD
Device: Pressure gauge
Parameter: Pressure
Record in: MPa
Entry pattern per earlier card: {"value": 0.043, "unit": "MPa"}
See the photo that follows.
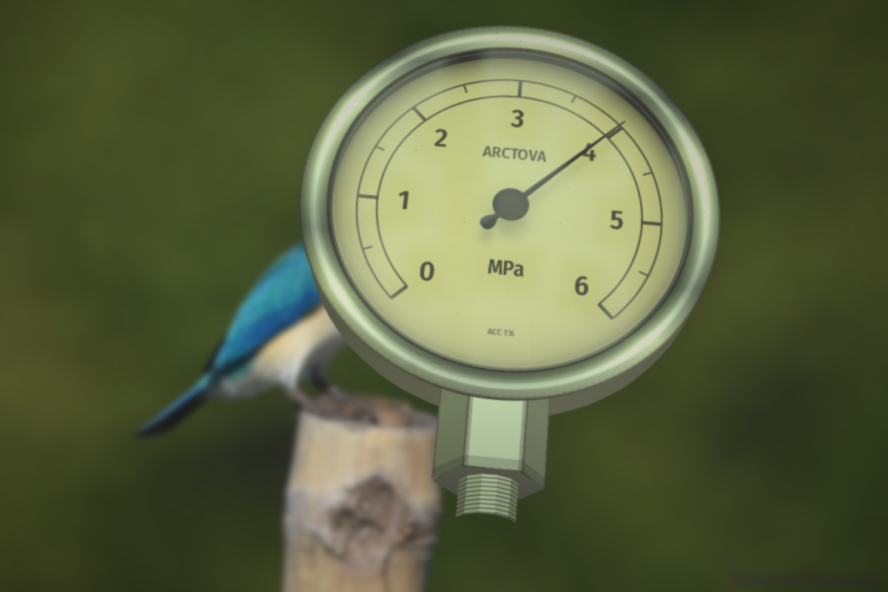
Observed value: {"value": 4, "unit": "MPa"}
